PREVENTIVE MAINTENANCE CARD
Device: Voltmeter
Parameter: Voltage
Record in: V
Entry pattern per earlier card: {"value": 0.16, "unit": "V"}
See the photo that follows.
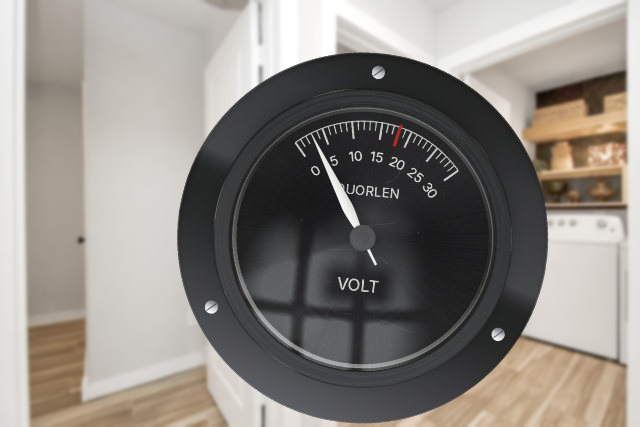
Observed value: {"value": 3, "unit": "V"}
